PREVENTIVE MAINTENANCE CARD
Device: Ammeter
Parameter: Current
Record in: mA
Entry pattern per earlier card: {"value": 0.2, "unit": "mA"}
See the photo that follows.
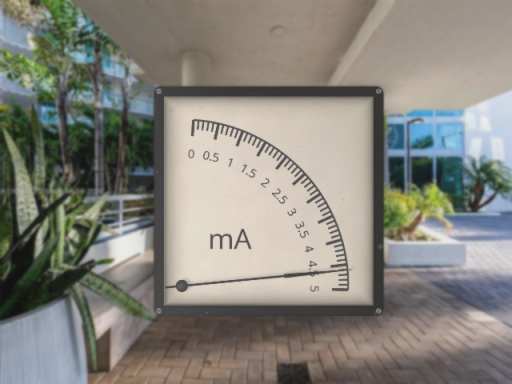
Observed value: {"value": 4.6, "unit": "mA"}
